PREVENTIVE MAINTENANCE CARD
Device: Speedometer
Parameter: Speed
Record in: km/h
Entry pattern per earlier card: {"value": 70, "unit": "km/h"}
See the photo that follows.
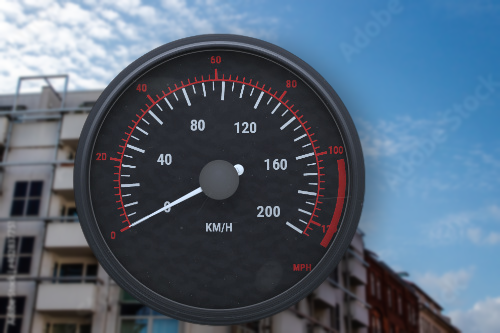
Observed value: {"value": 0, "unit": "km/h"}
